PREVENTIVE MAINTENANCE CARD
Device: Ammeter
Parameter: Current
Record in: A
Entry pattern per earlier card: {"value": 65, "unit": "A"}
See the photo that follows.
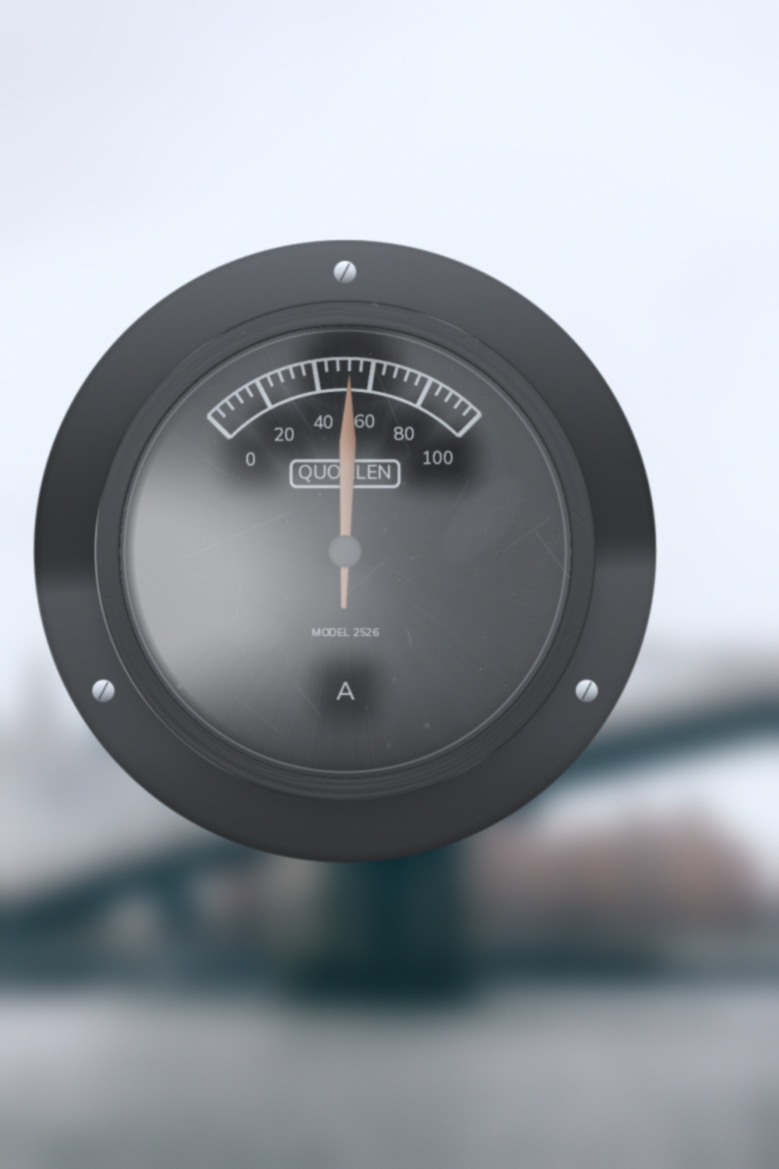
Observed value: {"value": 52, "unit": "A"}
